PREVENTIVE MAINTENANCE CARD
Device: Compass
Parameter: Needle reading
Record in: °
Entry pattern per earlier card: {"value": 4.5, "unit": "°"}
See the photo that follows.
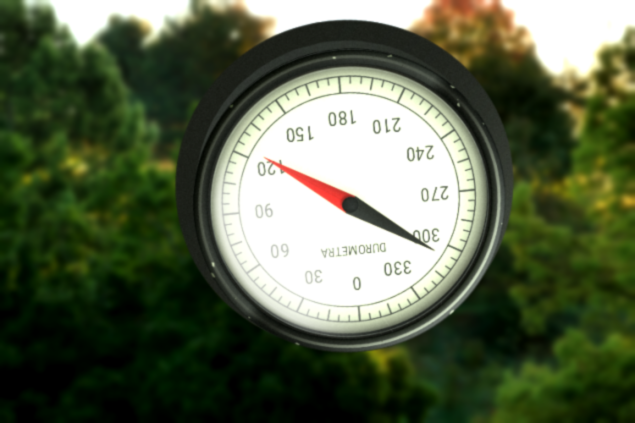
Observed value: {"value": 125, "unit": "°"}
